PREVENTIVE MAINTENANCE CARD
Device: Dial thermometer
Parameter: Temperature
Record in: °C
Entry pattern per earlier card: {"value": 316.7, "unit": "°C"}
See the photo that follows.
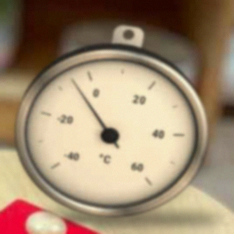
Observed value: {"value": -5, "unit": "°C"}
